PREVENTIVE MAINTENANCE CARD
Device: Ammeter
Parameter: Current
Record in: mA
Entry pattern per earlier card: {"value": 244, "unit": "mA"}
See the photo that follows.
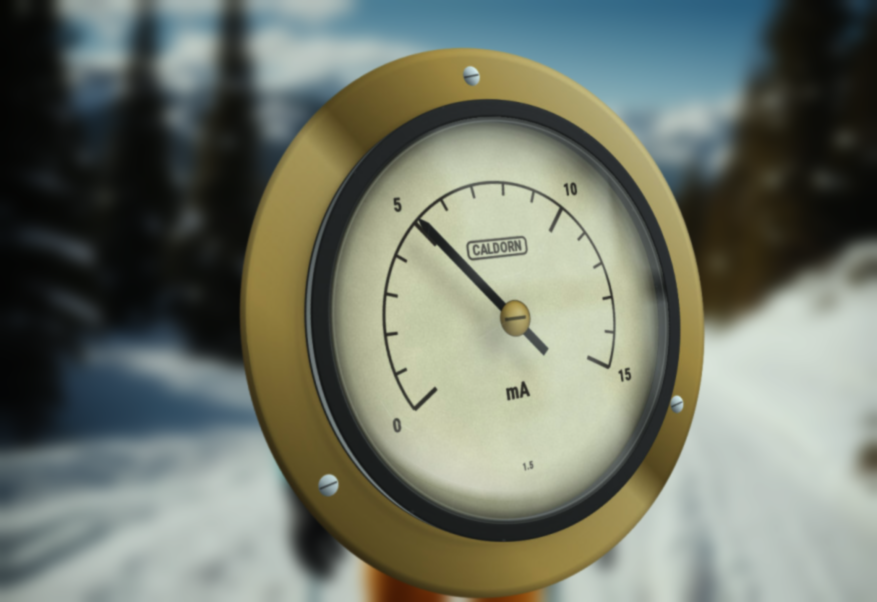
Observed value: {"value": 5, "unit": "mA"}
